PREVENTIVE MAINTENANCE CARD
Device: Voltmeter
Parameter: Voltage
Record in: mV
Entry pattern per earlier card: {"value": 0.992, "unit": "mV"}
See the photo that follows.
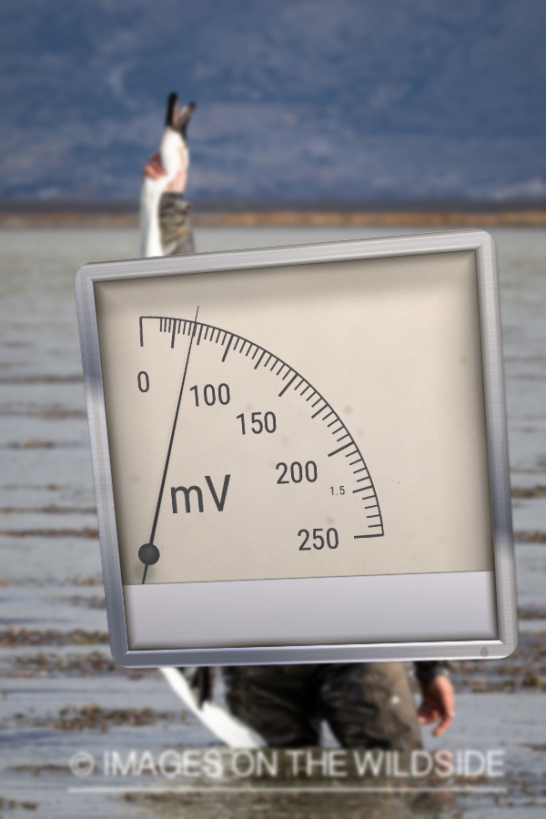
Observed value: {"value": 70, "unit": "mV"}
